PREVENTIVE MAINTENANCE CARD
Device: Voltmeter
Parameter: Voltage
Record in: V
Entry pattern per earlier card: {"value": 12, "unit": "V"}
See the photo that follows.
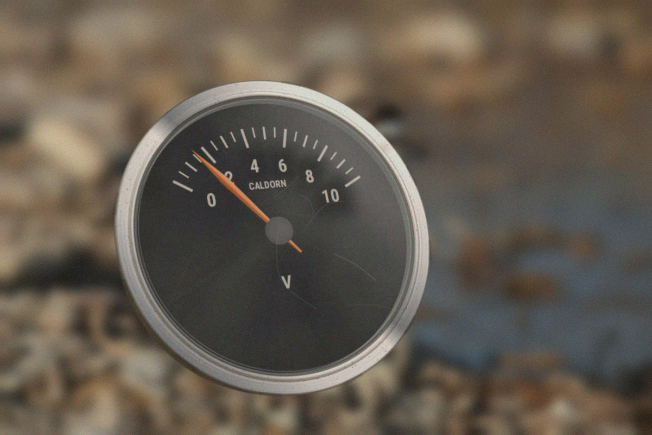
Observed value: {"value": 1.5, "unit": "V"}
